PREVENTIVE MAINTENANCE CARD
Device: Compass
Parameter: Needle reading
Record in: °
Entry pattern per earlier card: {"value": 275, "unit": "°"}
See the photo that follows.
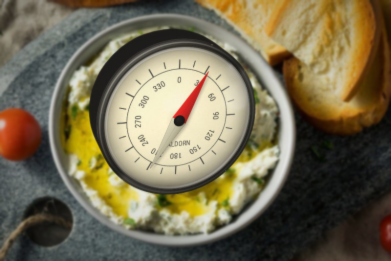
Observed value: {"value": 30, "unit": "°"}
